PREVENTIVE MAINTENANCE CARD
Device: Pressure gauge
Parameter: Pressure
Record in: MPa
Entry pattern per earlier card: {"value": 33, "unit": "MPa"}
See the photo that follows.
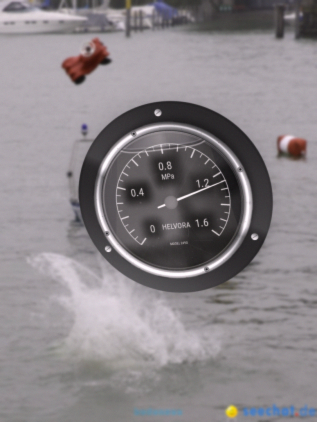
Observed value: {"value": 1.25, "unit": "MPa"}
